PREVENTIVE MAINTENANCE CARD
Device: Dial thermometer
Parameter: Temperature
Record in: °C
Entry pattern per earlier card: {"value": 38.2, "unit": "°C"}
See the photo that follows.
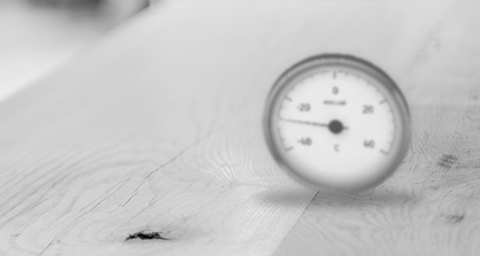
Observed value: {"value": -28, "unit": "°C"}
